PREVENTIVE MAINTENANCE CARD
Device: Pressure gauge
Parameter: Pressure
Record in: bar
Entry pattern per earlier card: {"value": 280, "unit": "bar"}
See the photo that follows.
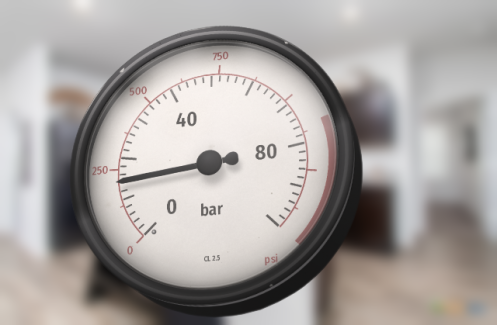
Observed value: {"value": 14, "unit": "bar"}
